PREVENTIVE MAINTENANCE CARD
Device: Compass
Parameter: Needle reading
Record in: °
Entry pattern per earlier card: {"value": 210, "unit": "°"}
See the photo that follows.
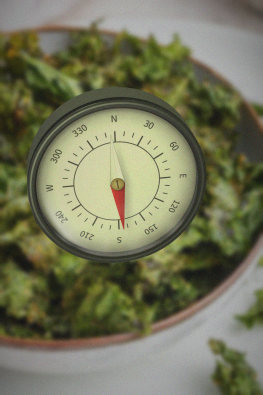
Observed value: {"value": 175, "unit": "°"}
